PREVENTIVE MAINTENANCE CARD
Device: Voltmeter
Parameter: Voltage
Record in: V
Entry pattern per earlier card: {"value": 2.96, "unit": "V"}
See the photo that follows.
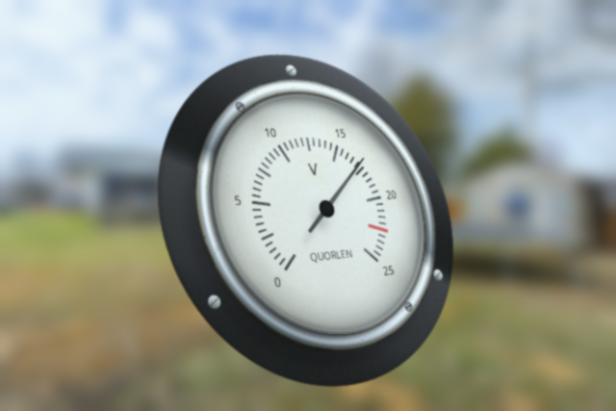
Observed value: {"value": 17, "unit": "V"}
